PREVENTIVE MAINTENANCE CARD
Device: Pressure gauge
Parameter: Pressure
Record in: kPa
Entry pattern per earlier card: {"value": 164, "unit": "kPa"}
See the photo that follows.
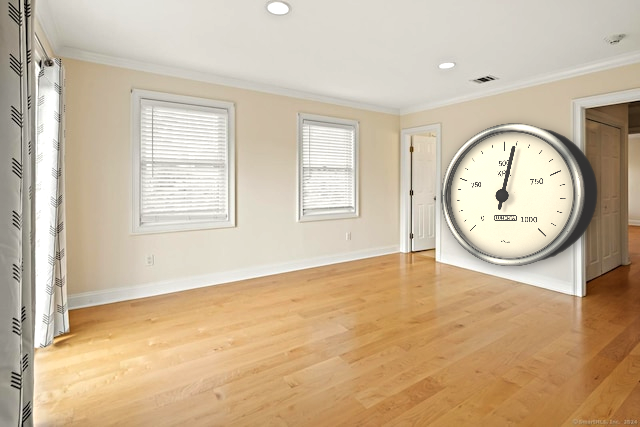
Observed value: {"value": 550, "unit": "kPa"}
